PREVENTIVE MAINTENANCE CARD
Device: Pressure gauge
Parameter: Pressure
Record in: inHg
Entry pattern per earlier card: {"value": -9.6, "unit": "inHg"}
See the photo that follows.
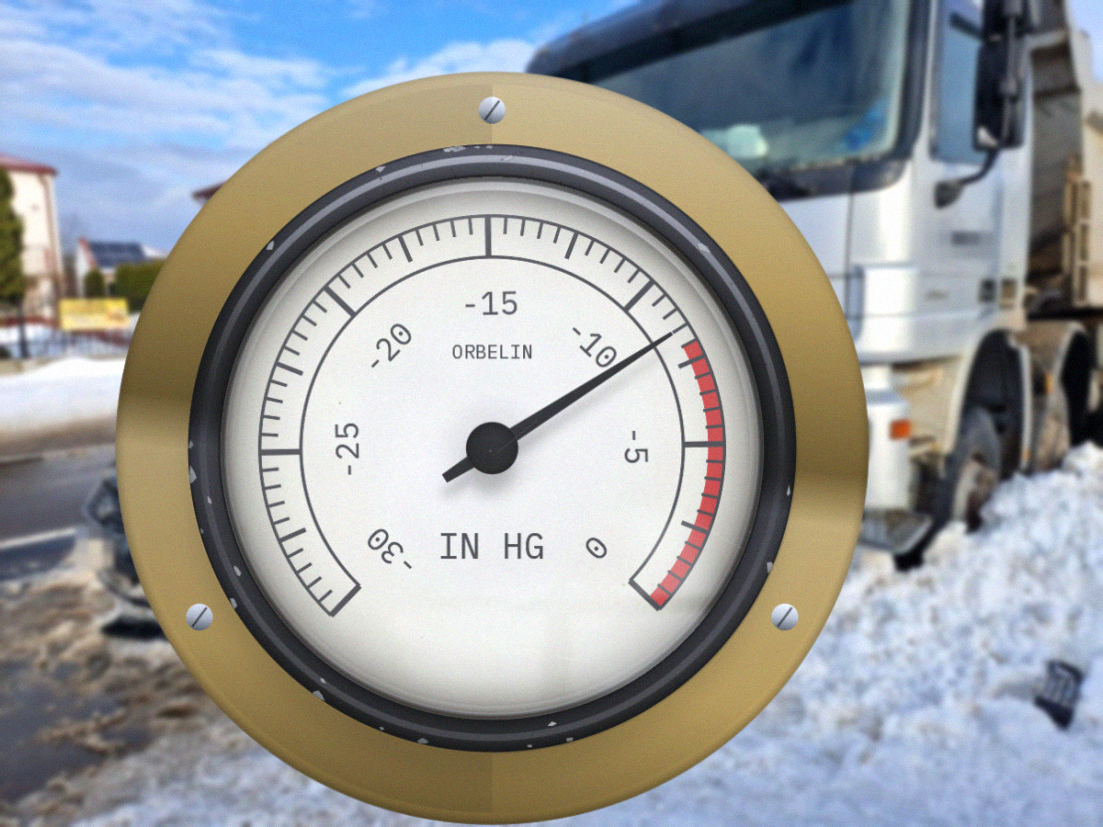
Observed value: {"value": -8.5, "unit": "inHg"}
